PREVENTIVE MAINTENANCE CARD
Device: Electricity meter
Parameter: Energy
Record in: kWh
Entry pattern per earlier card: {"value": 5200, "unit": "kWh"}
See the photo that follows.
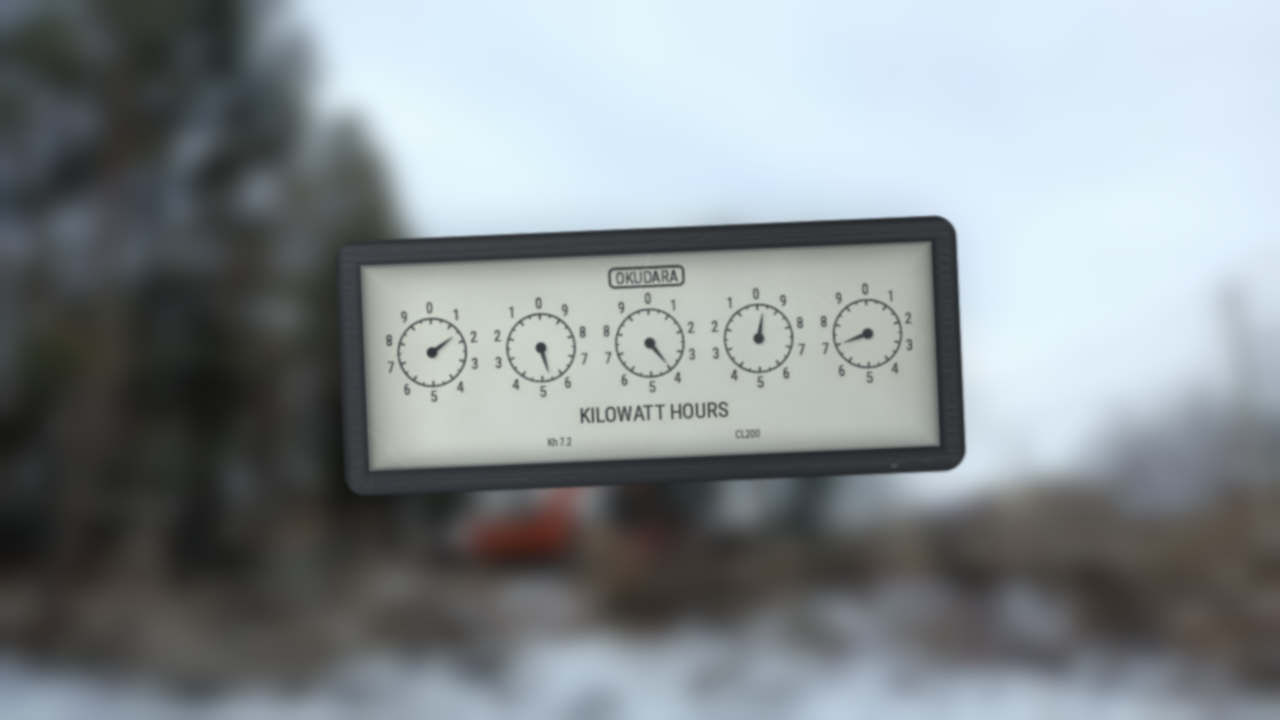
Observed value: {"value": 15397, "unit": "kWh"}
